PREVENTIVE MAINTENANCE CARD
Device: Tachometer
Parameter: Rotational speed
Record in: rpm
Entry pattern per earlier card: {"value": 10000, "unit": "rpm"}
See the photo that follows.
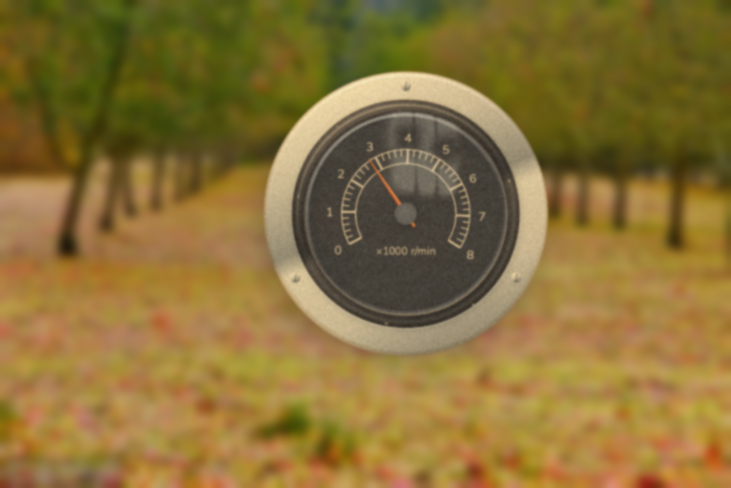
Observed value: {"value": 2800, "unit": "rpm"}
